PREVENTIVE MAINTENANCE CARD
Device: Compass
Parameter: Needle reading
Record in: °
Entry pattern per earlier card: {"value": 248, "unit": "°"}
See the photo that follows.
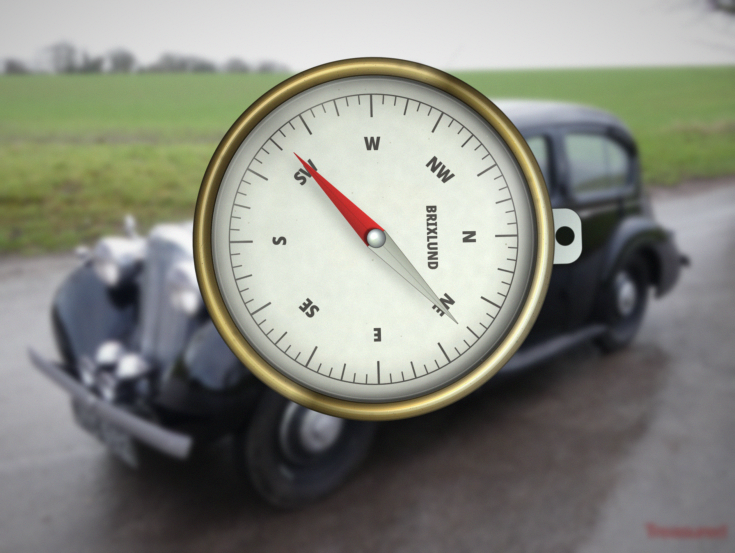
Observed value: {"value": 227.5, "unit": "°"}
